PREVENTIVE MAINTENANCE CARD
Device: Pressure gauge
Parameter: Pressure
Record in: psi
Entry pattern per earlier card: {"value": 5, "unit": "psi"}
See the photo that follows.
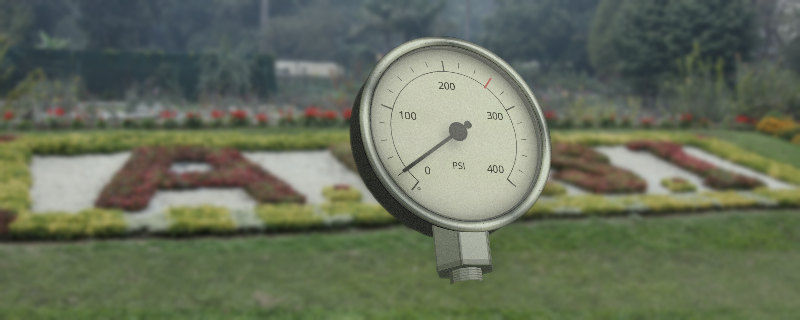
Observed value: {"value": 20, "unit": "psi"}
